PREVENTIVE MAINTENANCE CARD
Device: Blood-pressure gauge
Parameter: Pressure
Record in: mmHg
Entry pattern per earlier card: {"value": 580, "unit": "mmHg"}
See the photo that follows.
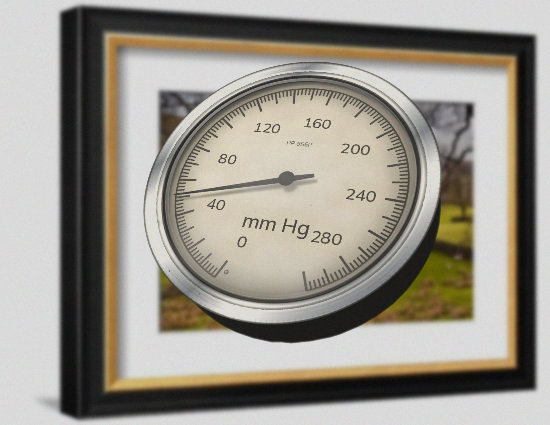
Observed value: {"value": 50, "unit": "mmHg"}
